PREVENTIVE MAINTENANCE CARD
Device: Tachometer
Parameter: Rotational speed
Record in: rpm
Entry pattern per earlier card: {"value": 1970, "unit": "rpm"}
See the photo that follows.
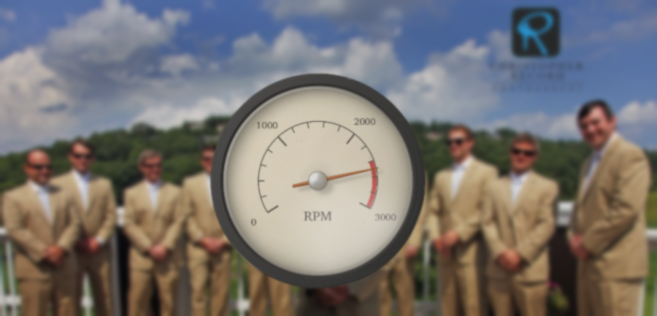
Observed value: {"value": 2500, "unit": "rpm"}
